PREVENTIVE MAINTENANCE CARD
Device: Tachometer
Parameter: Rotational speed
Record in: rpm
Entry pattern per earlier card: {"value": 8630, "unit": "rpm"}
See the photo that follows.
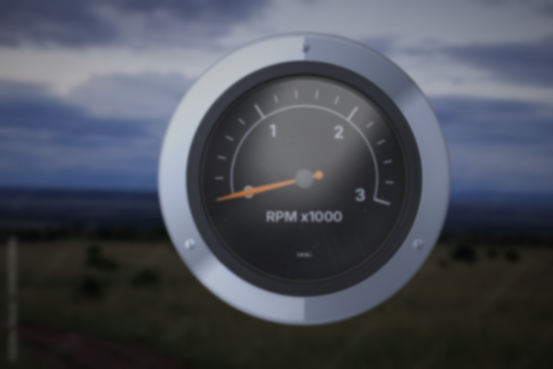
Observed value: {"value": 0, "unit": "rpm"}
